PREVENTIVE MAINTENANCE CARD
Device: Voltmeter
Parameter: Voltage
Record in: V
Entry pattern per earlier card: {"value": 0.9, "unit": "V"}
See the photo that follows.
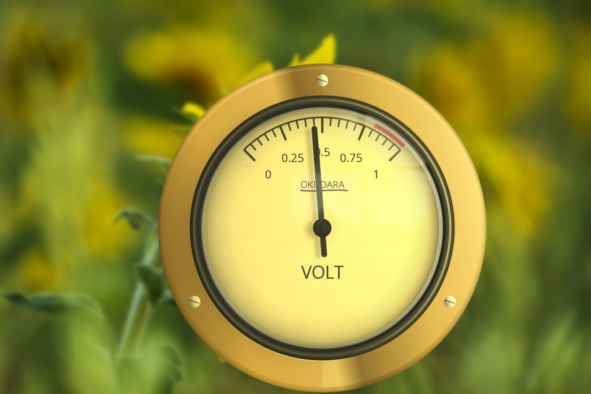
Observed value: {"value": 0.45, "unit": "V"}
